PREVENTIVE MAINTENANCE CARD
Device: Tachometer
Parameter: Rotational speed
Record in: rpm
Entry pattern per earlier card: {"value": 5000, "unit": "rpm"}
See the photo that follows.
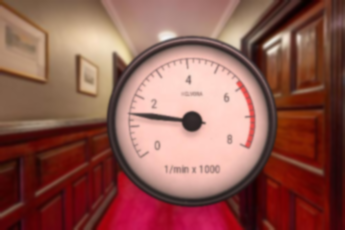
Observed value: {"value": 1400, "unit": "rpm"}
